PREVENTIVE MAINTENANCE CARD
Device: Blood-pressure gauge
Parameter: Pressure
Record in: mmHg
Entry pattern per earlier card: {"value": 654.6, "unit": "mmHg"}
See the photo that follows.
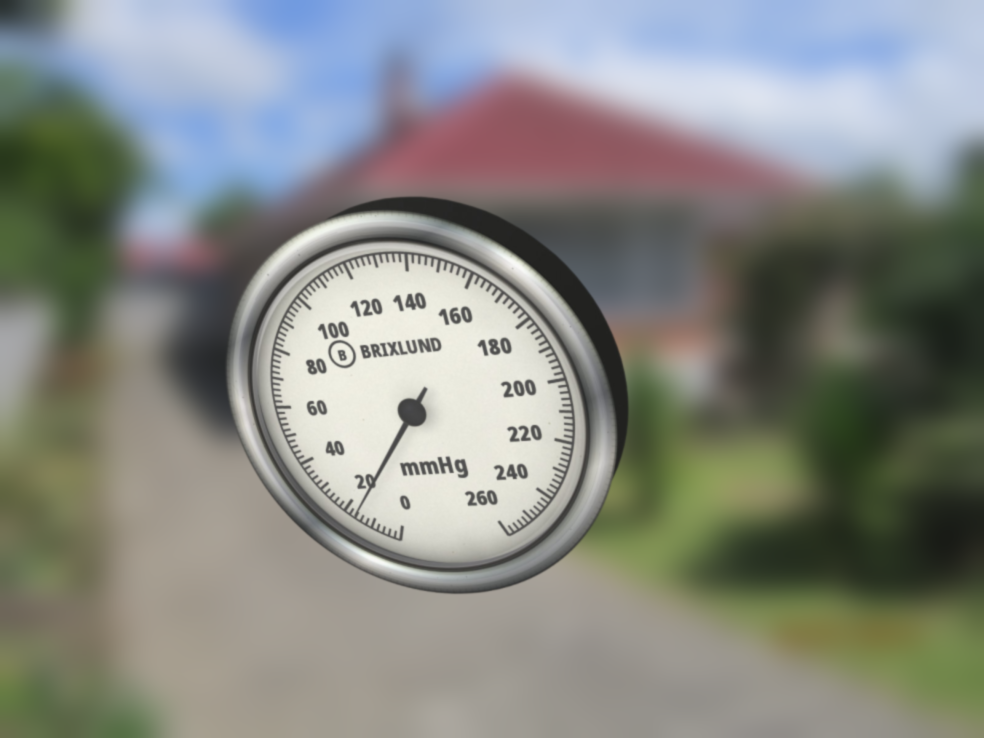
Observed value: {"value": 16, "unit": "mmHg"}
